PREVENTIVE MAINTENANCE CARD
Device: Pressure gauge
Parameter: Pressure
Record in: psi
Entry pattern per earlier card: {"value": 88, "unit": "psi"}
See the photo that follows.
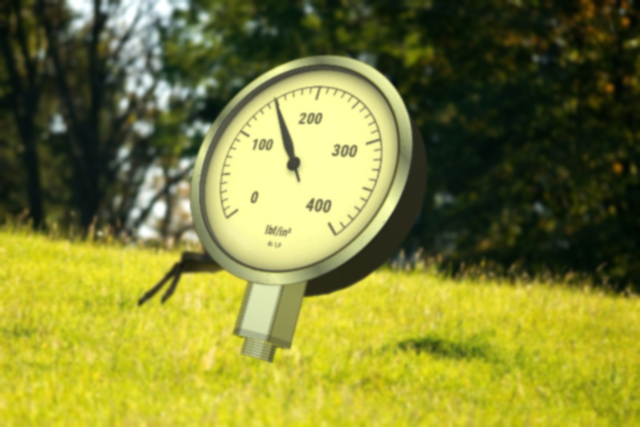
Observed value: {"value": 150, "unit": "psi"}
